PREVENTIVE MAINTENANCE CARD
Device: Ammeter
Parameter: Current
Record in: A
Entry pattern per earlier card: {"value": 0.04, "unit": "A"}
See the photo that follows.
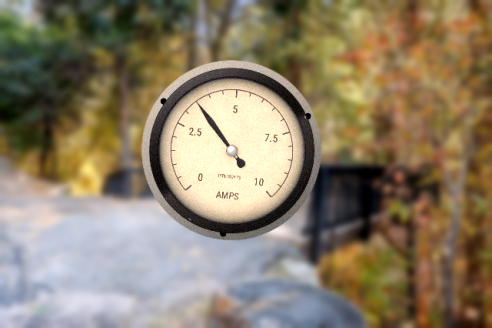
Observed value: {"value": 3.5, "unit": "A"}
